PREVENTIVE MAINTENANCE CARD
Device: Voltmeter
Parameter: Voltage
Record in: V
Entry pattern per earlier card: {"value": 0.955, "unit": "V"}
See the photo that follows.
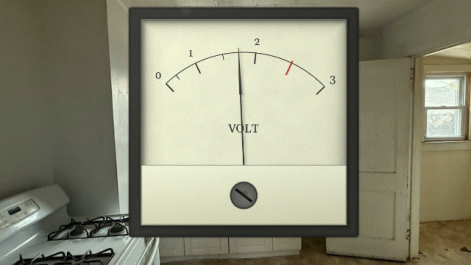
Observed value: {"value": 1.75, "unit": "V"}
